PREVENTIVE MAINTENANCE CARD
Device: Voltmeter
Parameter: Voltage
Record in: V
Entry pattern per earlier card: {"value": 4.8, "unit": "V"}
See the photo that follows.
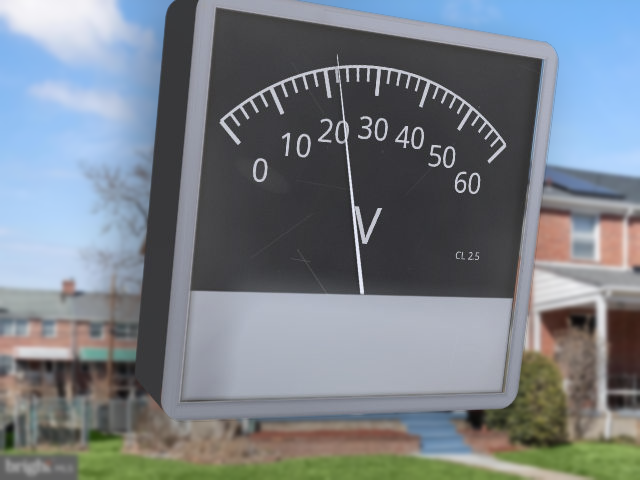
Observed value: {"value": 22, "unit": "V"}
